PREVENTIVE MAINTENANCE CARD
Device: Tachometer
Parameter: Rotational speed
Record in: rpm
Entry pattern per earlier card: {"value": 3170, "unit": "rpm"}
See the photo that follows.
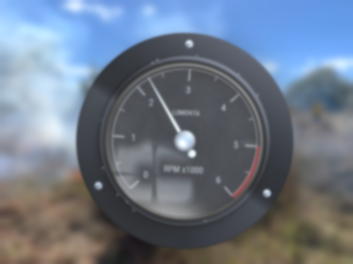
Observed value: {"value": 2250, "unit": "rpm"}
